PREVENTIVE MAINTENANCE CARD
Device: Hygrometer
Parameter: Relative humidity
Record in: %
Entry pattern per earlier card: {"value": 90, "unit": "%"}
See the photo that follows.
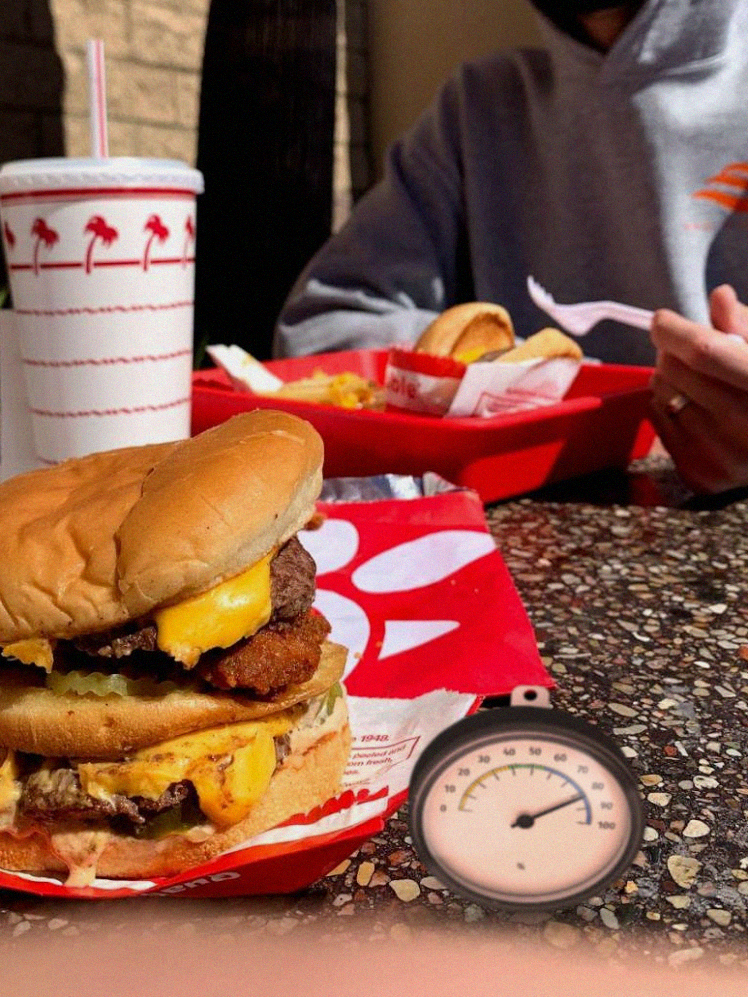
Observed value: {"value": 80, "unit": "%"}
